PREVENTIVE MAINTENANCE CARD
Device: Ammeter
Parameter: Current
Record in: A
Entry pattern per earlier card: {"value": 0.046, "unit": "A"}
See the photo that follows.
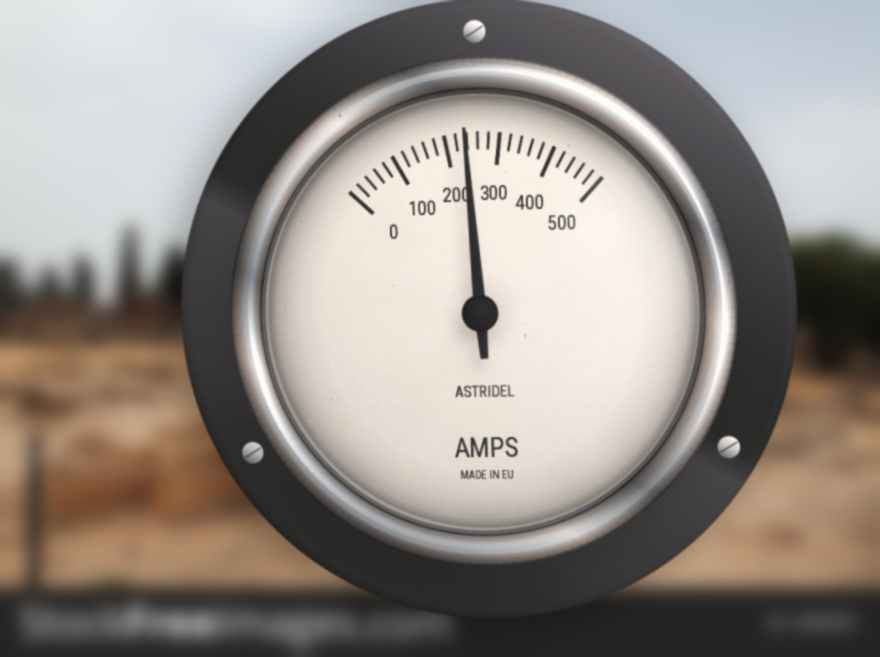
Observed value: {"value": 240, "unit": "A"}
